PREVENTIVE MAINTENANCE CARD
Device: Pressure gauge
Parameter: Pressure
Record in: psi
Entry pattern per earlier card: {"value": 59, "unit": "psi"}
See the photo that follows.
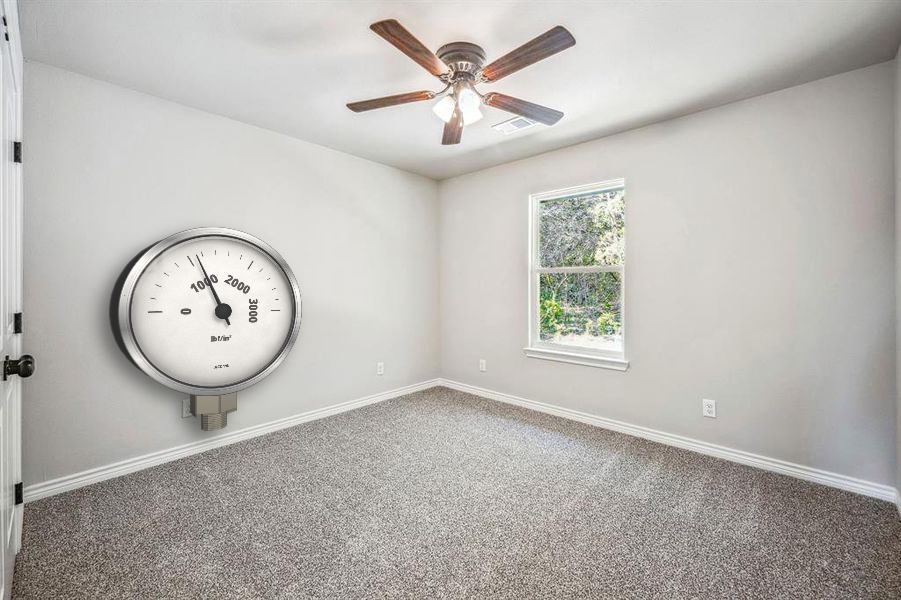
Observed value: {"value": 1100, "unit": "psi"}
